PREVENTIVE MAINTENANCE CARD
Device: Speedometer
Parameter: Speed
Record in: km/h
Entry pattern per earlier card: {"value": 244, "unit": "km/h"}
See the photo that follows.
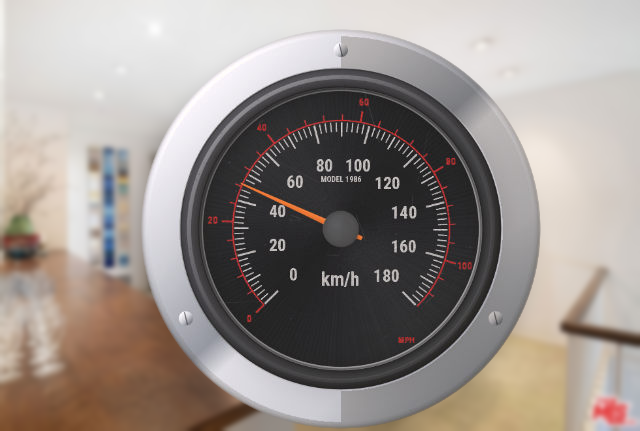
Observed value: {"value": 46, "unit": "km/h"}
